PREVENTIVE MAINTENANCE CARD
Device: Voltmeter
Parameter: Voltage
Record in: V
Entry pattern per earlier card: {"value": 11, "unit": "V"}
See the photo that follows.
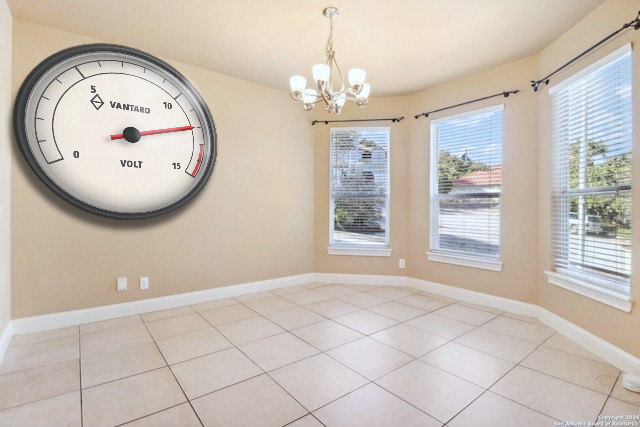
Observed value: {"value": 12, "unit": "V"}
